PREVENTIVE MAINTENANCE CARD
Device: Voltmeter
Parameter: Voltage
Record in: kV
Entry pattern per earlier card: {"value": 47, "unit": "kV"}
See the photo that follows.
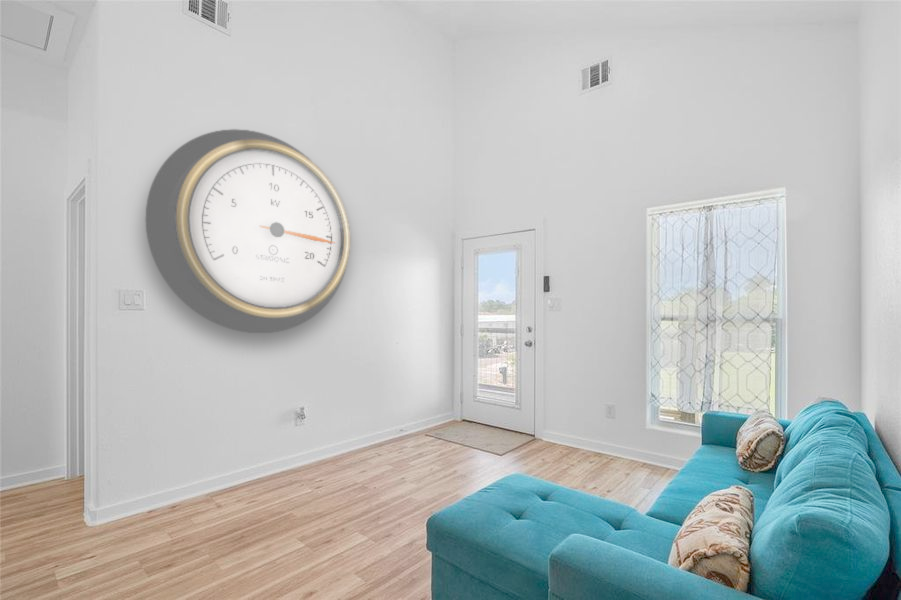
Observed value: {"value": 18, "unit": "kV"}
